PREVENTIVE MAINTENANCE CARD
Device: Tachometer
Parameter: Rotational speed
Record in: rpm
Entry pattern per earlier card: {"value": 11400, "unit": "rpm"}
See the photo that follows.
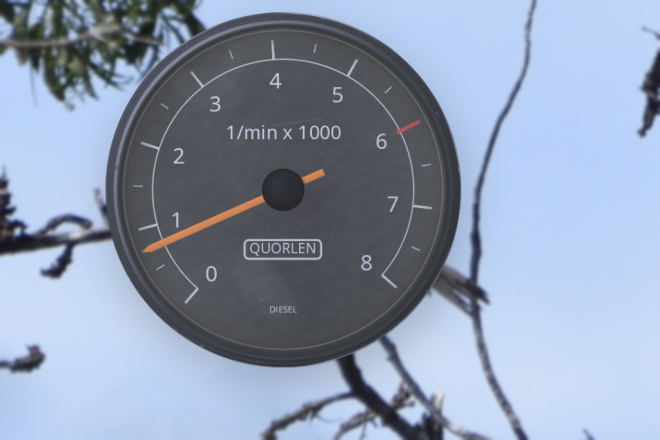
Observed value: {"value": 750, "unit": "rpm"}
